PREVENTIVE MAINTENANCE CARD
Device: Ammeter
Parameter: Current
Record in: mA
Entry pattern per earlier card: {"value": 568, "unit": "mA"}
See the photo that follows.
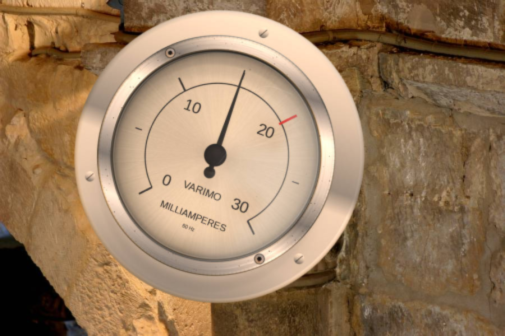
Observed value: {"value": 15, "unit": "mA"}
